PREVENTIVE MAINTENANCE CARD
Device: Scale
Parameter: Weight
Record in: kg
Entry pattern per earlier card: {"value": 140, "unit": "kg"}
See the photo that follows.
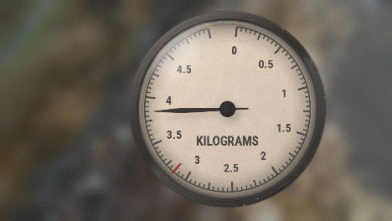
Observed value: {"value": 3.85, "unit": "kg"}
